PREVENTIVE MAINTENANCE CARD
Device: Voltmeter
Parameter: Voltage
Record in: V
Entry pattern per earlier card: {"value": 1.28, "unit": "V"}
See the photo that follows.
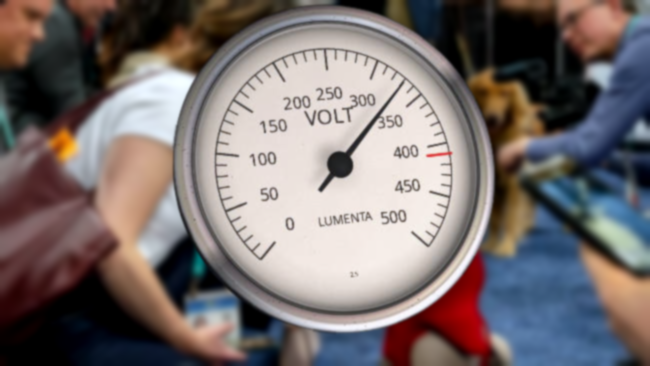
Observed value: {"value": 330, "unit": "V"}
